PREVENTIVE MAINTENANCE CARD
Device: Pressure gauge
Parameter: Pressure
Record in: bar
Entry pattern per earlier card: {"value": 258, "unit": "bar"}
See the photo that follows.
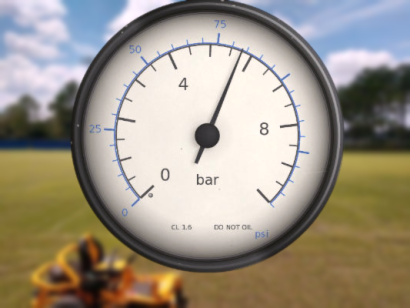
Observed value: {"value": 5.75, "unit": "bar"}
